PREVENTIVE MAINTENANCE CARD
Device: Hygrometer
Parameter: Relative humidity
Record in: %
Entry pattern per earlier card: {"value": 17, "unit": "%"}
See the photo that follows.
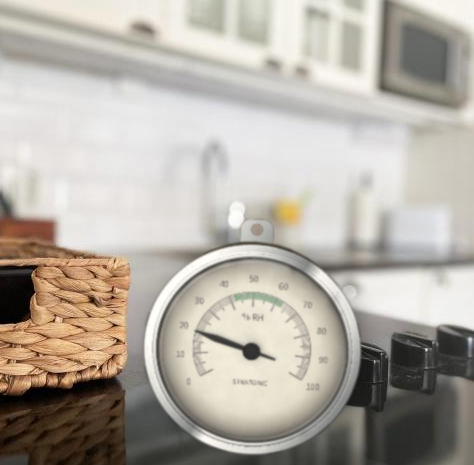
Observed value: {"value": 20, "unit": "%"}
